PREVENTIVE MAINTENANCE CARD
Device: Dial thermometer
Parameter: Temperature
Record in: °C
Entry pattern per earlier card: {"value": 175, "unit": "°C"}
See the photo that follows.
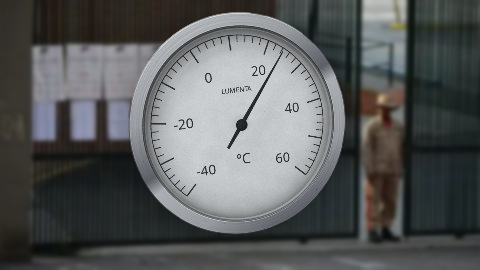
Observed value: {"value": 24, "unit": "°C"}
